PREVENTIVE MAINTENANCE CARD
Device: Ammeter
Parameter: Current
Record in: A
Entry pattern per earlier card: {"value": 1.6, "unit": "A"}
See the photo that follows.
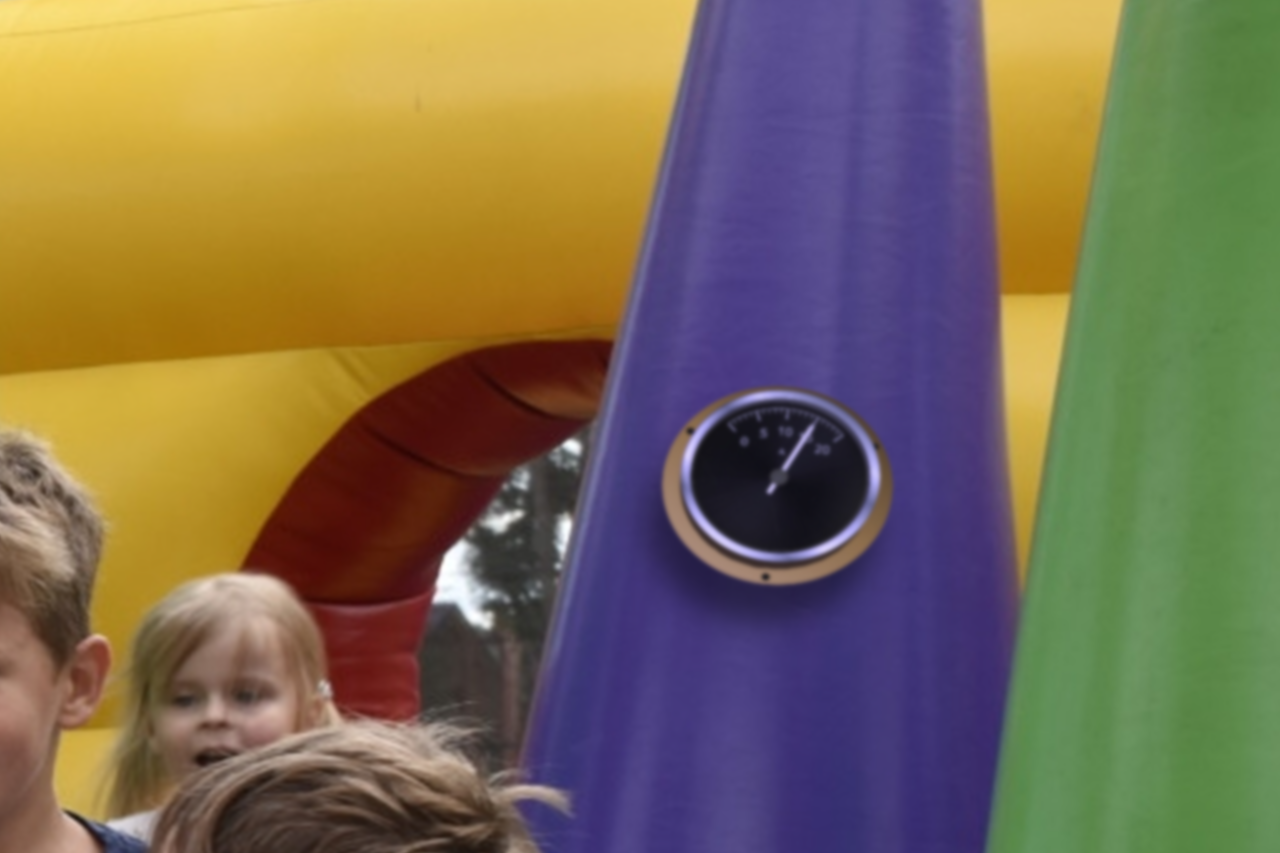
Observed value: {"value": 15, "unit": "A"}
